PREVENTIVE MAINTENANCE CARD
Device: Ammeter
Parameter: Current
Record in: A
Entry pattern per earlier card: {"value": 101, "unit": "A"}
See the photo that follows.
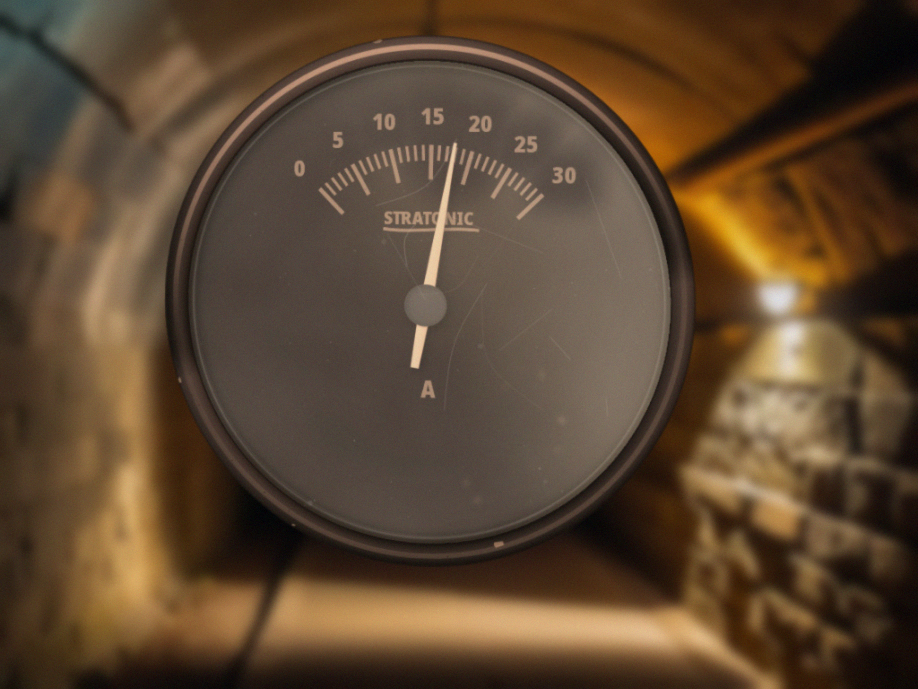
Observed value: {"value": 18, "unit": "A"}
